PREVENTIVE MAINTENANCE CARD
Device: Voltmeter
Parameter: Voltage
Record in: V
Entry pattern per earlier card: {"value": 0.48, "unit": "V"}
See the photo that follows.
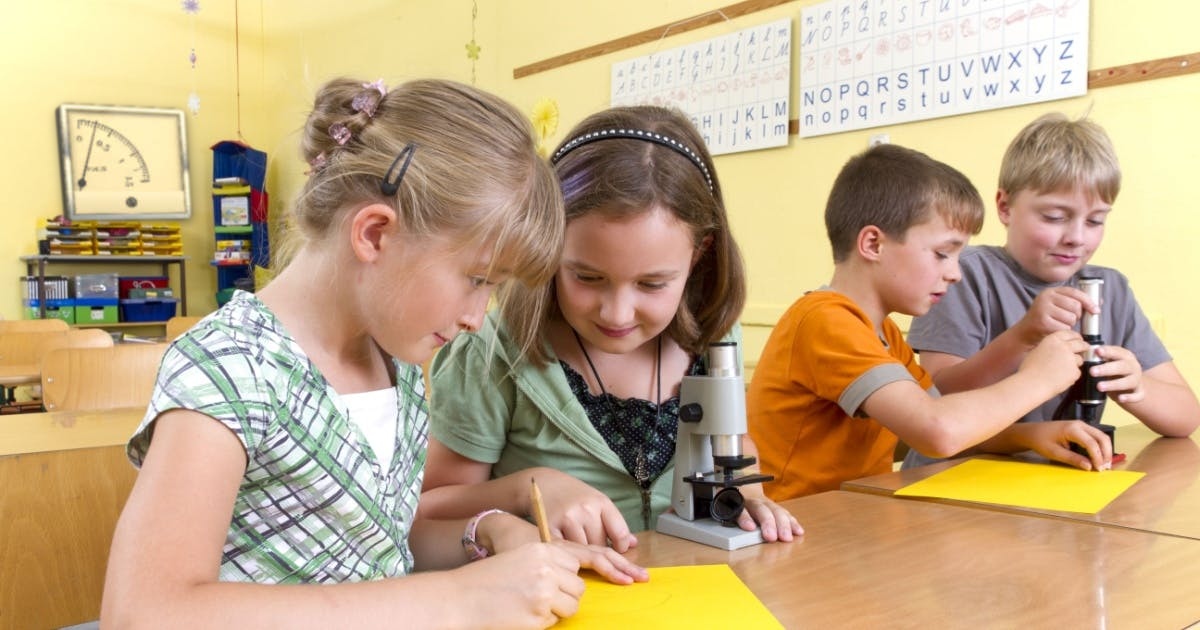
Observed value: {"value": 0.25, "unit": "V"}
